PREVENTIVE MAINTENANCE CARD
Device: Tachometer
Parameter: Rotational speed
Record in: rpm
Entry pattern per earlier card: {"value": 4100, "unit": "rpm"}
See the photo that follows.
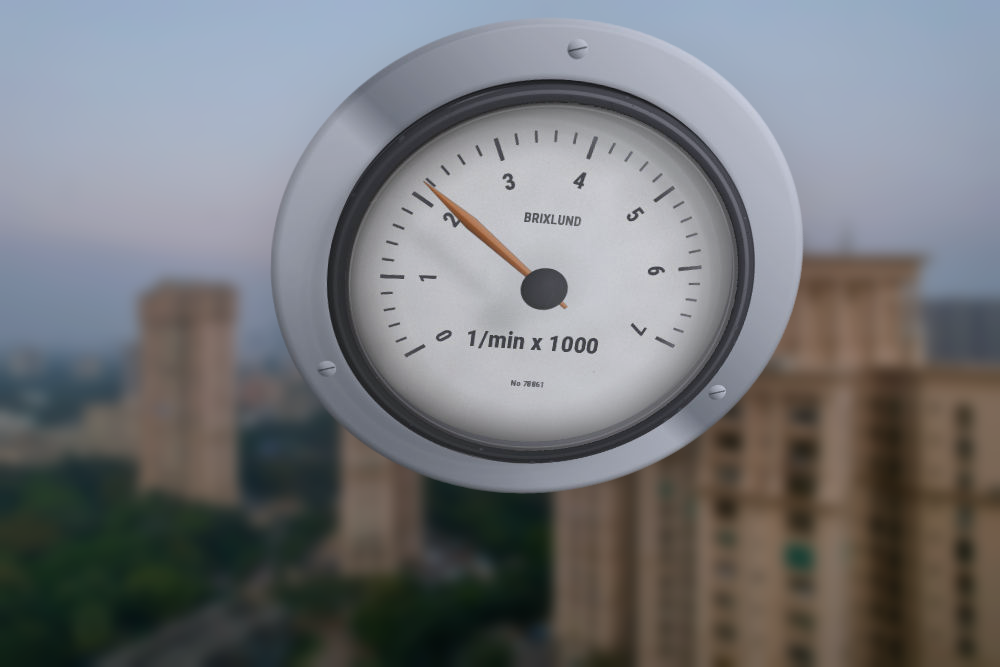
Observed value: {"value": 2200, "unit": "rpm"}
